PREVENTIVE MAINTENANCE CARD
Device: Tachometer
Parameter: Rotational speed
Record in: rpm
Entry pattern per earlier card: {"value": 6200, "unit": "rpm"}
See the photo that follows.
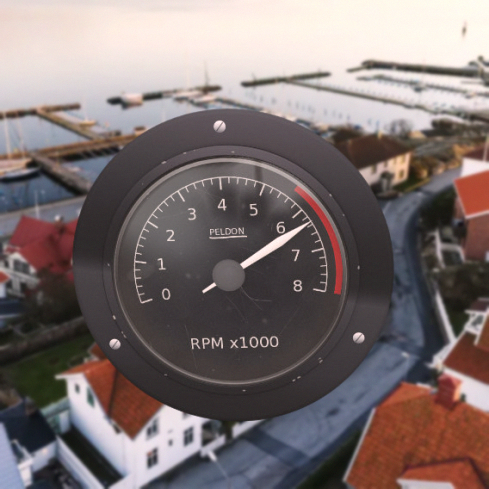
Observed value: {"value": 6300, "unit": "rpm"}
